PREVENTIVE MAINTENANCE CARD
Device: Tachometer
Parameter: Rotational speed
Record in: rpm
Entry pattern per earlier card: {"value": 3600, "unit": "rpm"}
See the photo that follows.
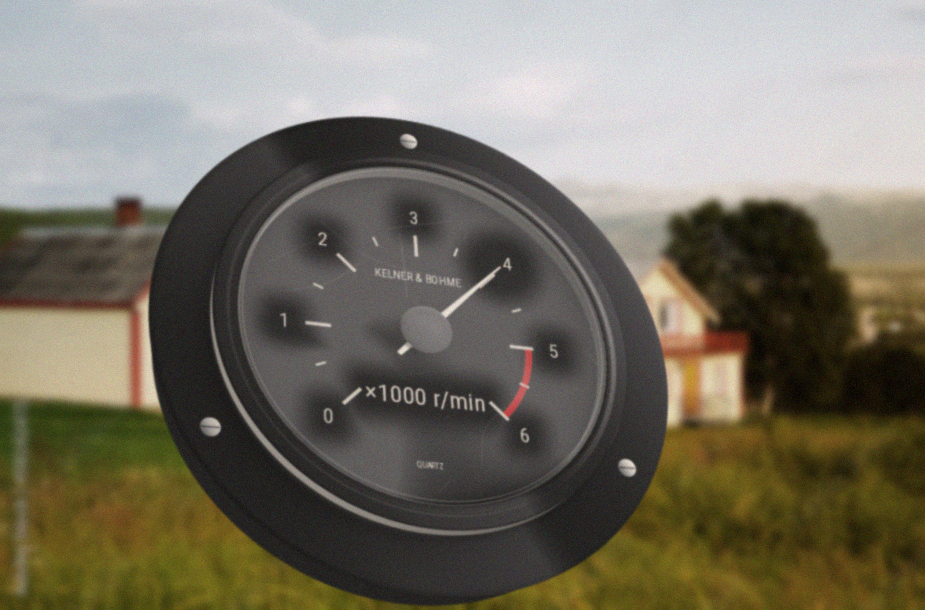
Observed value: {"value": 4000, "unit": "rpm"}
